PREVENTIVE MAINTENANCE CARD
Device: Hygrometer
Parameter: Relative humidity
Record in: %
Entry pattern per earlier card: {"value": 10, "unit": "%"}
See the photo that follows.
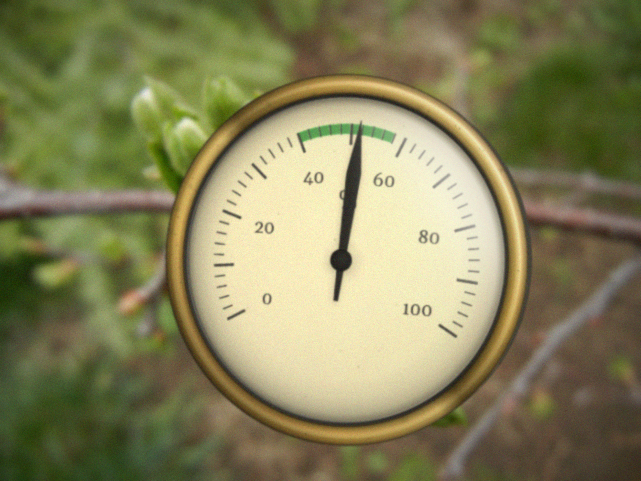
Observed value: {"value": 52, "unit": "%"}
